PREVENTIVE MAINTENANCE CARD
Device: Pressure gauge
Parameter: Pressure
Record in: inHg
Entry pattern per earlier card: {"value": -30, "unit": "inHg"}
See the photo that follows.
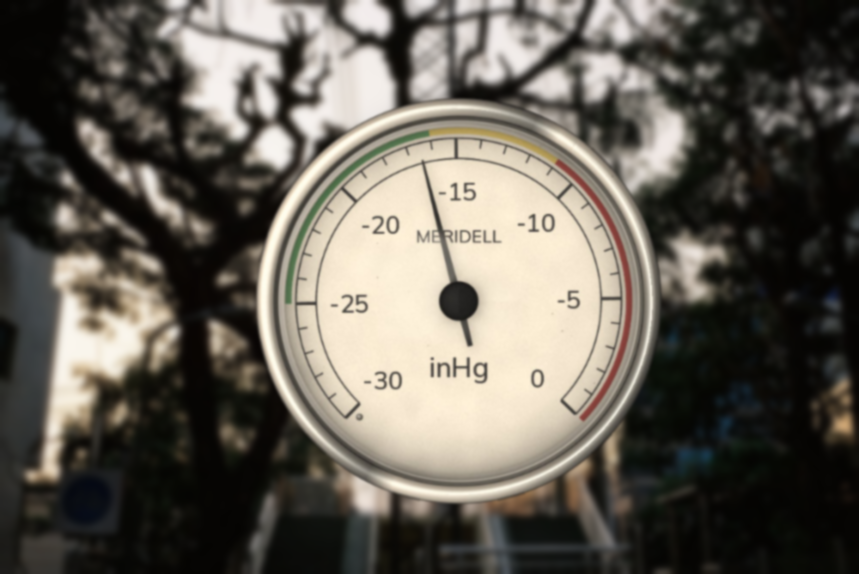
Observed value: {"value": -16.5, "unit": "inHg"}
